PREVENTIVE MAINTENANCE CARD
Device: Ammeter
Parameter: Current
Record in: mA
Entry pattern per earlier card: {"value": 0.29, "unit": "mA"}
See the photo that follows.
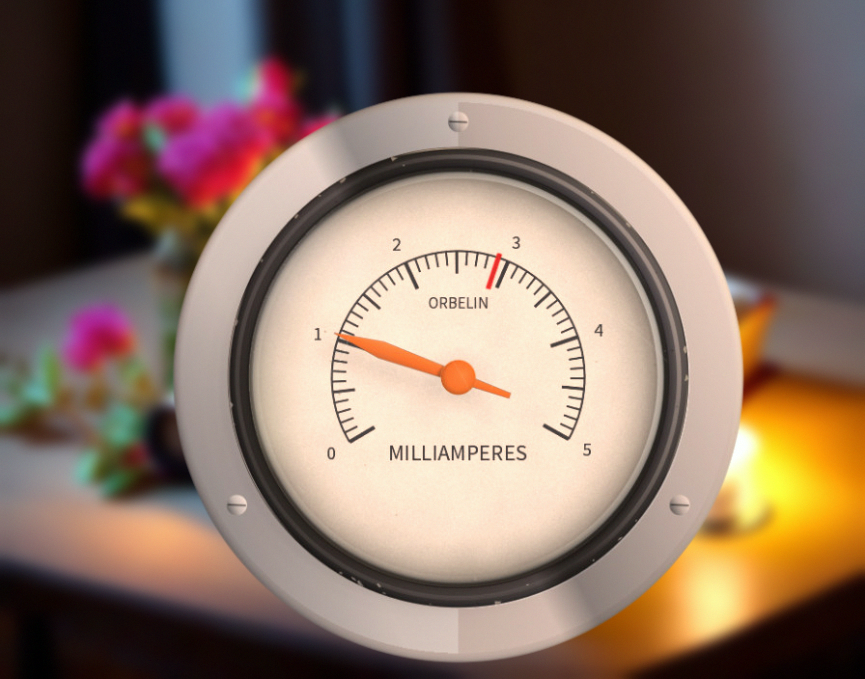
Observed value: {"value": 1.05, "unit": "mA"}
